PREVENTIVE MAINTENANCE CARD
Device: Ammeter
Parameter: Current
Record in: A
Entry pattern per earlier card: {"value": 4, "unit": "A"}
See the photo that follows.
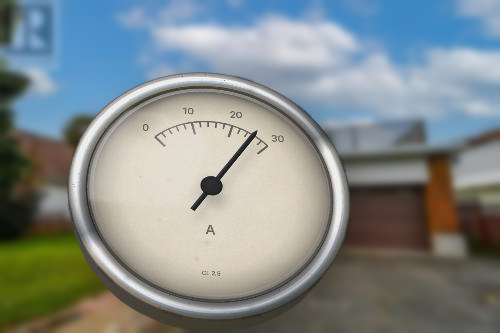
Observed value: {"value": 26, "unit": "A"}
